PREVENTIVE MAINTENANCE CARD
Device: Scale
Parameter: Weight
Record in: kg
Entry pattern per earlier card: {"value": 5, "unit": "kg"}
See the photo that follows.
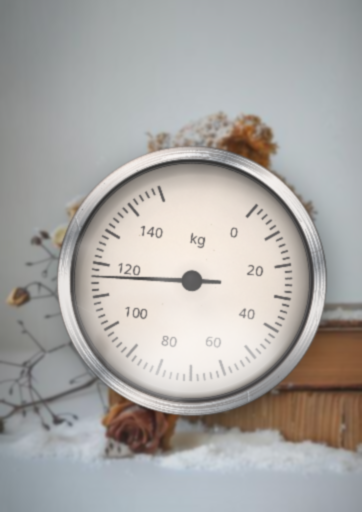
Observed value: {"value": 116, "unit": "kg"}
